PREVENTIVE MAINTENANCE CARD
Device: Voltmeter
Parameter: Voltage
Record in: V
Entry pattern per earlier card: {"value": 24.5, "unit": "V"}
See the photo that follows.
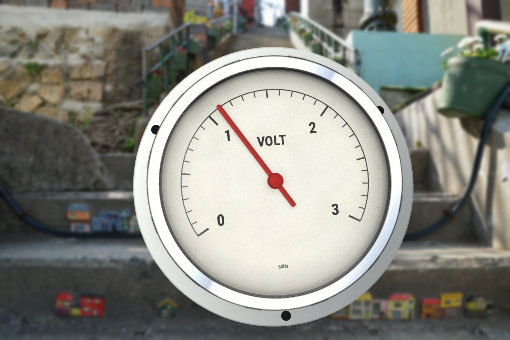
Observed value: {"value": 1.1, "unit": "V"}
